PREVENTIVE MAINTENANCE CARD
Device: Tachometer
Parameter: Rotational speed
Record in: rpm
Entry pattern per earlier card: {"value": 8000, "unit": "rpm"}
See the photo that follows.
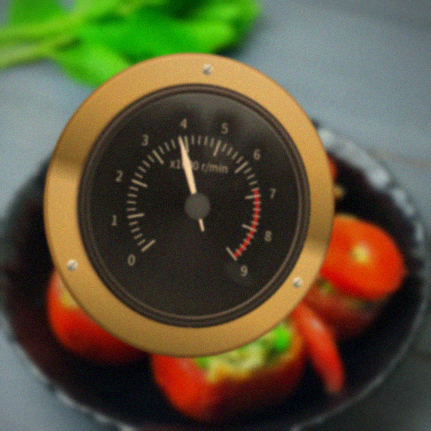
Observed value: {"value": 3800, "unit": "rpm"}
